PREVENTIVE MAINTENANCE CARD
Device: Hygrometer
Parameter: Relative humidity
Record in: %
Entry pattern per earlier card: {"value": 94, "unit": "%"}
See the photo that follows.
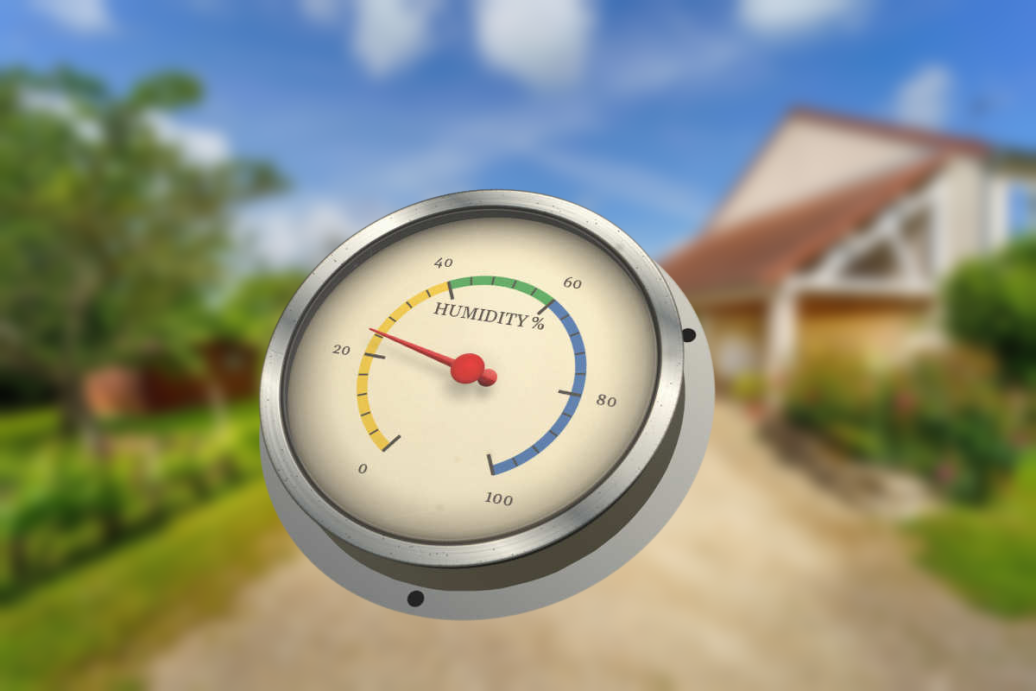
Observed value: {"value": 24, "unit": "%"}
